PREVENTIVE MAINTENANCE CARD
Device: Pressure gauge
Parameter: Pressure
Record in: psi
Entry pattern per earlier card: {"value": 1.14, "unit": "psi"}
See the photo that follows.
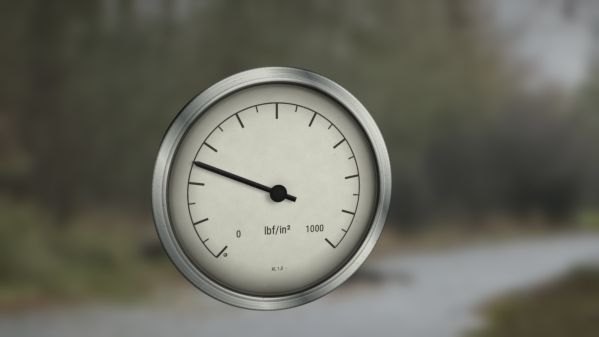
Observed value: {"value": 250, "unit": "psi"}
